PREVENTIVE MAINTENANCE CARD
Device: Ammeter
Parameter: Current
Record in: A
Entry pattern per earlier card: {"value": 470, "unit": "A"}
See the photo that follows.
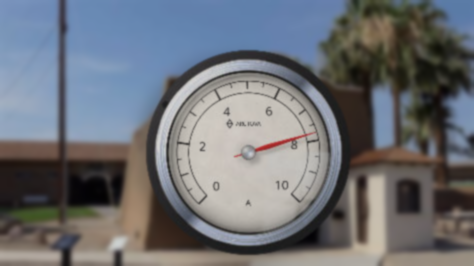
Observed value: {"value": 7.75, "unit": "A"}
